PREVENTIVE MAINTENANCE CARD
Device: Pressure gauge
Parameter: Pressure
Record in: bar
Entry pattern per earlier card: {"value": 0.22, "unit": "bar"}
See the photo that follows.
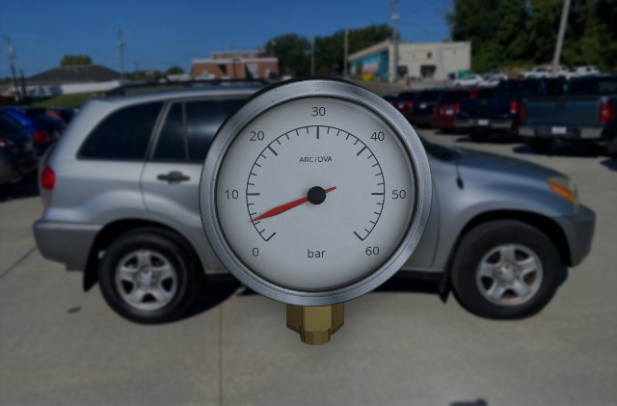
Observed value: {"value": 5, "unit": "bar"}
